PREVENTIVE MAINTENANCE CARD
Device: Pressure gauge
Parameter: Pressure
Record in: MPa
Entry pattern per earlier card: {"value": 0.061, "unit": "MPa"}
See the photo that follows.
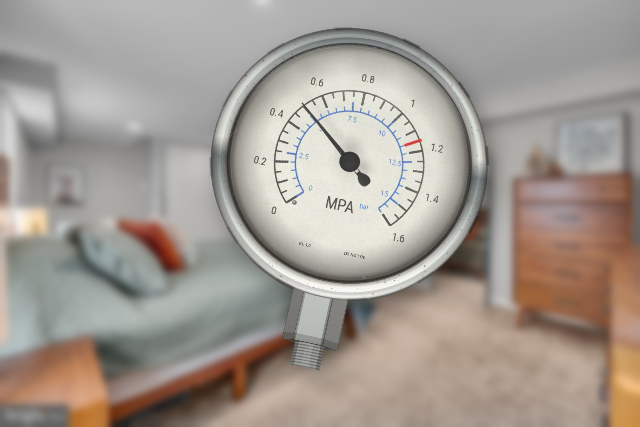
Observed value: {"value": 0.5, "unit": "MPa"}
